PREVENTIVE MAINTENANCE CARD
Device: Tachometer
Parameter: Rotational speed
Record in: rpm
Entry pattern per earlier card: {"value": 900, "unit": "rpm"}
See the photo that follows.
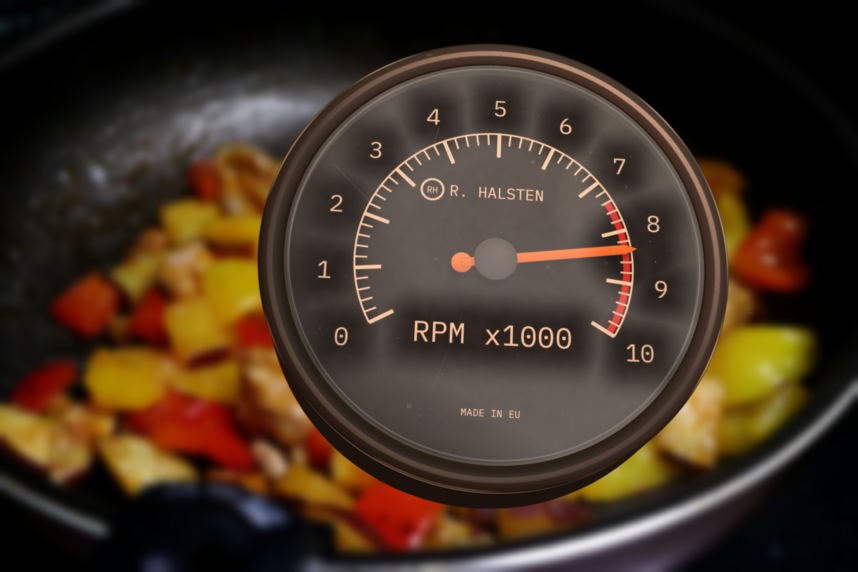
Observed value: {"value": 8400, "unit": "rpm"}
